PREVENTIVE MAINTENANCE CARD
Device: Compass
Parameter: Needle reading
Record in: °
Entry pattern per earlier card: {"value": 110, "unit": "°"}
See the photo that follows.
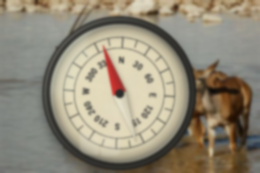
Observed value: {"value": 337.5, "unit": "°"}
